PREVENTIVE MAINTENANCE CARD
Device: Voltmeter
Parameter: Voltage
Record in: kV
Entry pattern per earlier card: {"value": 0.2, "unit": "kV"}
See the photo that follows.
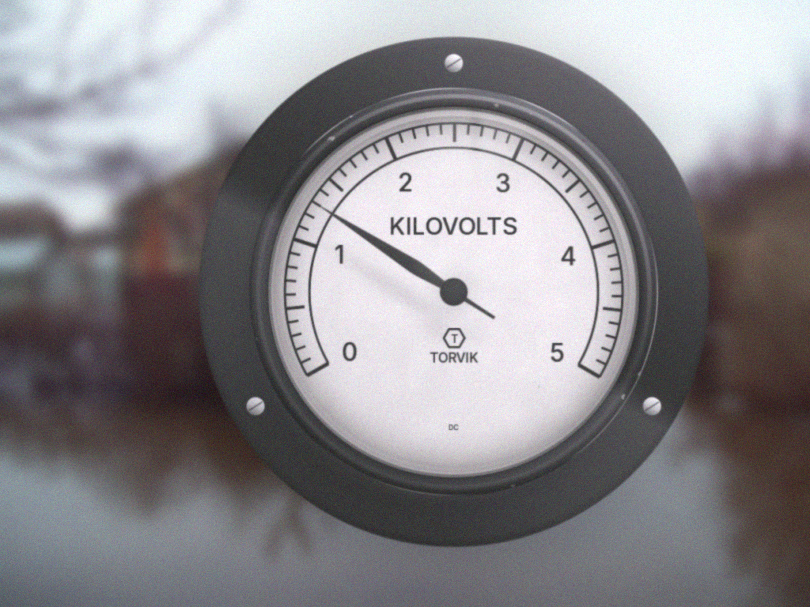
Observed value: {"value": 1.3, "unit": "kV"}
